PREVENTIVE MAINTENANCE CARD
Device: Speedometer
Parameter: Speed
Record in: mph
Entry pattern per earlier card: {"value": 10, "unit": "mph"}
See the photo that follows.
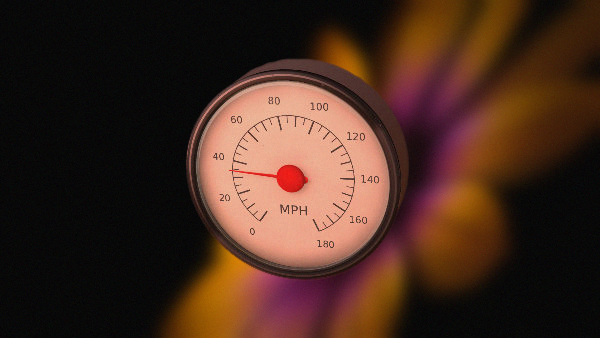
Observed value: {"value": 35, "unit": "mph"}
